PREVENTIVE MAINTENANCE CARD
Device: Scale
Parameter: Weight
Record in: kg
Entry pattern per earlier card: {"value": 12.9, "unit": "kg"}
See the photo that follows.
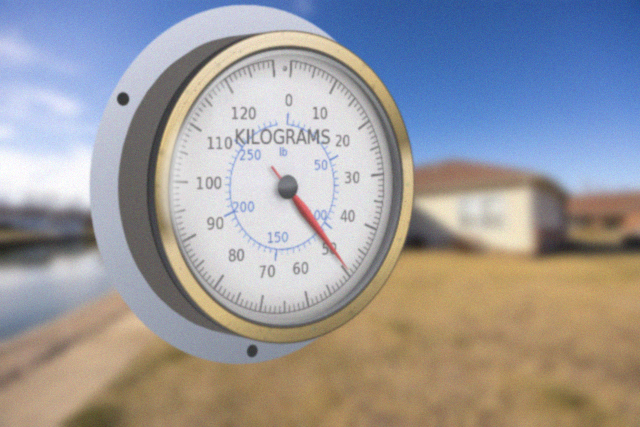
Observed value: {"value": 50, "unit": "kg"}
